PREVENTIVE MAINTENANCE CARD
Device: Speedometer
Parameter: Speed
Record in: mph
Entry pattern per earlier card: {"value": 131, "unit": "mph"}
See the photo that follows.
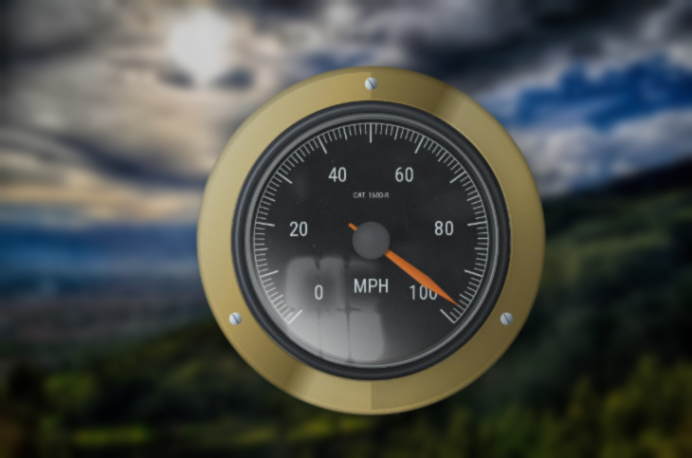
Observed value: {"value": 97, "unit": "mph"}
